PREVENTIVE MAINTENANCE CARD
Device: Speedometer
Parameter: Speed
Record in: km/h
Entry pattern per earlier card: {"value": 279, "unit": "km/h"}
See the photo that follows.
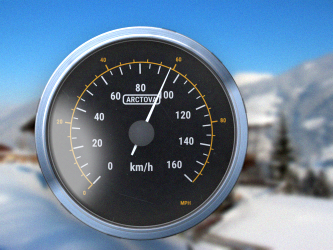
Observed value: {"value": 95, "unit": "km/h"}
